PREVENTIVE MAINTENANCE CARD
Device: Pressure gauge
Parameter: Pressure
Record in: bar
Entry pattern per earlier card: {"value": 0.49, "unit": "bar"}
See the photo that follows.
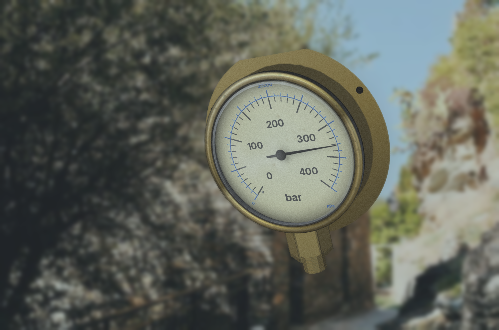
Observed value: {"value": 330, "unit": "bar"}
